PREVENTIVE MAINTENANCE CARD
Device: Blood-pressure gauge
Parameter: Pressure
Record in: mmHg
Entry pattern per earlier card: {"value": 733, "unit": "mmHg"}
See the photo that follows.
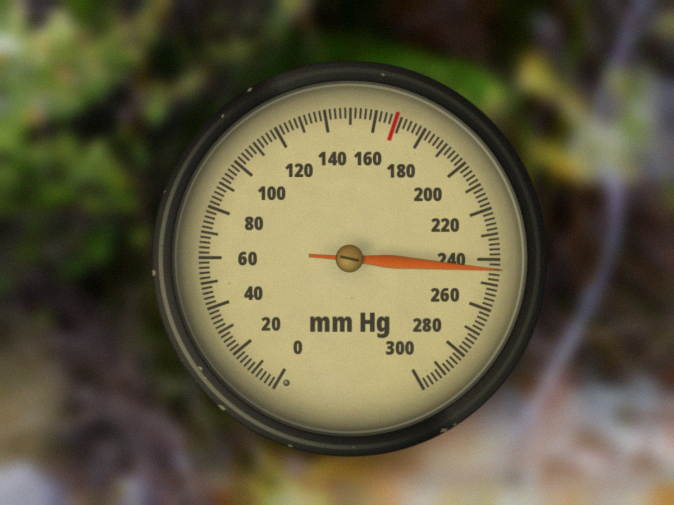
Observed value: {"value": 244, "unit": "mmHg"}
